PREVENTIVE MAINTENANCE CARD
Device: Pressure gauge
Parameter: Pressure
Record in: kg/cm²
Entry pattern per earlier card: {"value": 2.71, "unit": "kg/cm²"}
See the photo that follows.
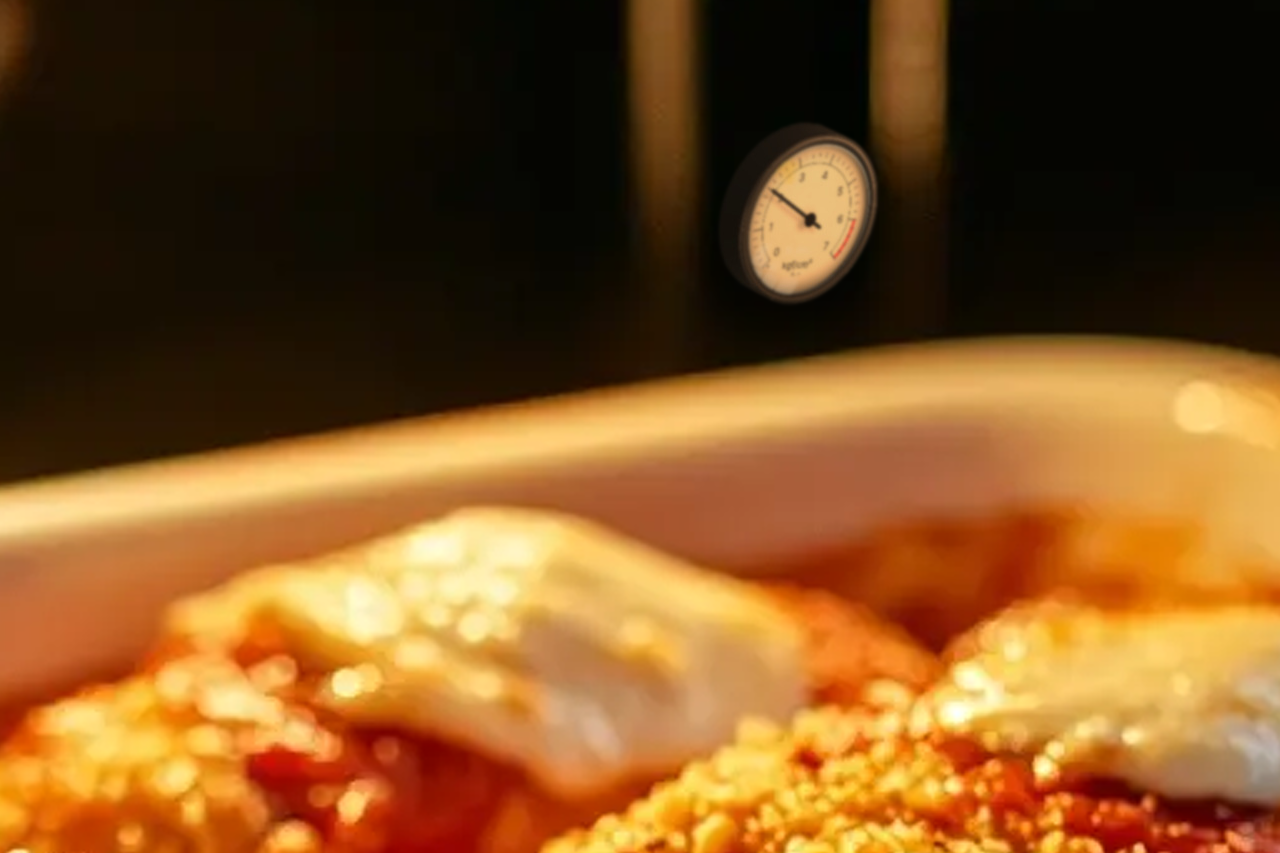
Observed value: {"value": 2, "unit": "kg/cm²"}
